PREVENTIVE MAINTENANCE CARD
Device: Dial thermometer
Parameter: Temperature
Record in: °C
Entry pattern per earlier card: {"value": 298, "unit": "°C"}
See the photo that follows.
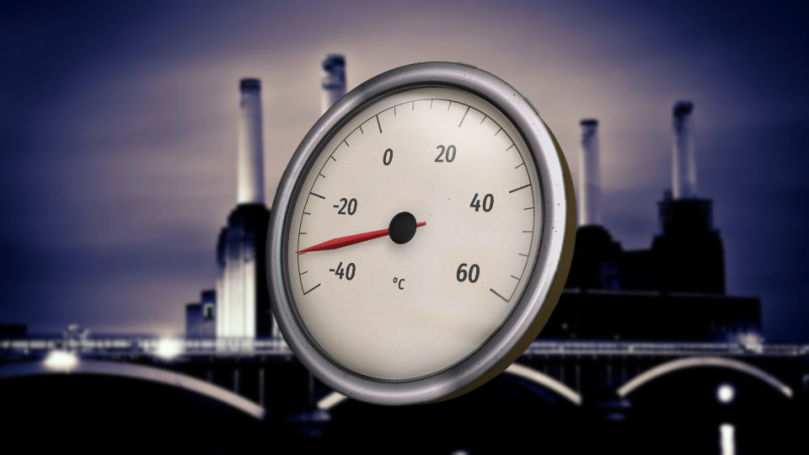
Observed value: {"value": -32, "unit": "°C"}
